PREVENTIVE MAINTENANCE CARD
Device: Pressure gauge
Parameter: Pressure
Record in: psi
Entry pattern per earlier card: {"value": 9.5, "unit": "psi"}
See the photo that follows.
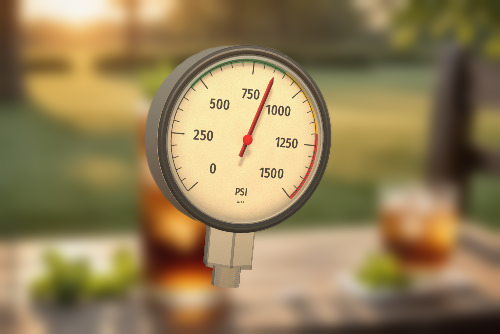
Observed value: {"value": 850, "unit": "psi"}
